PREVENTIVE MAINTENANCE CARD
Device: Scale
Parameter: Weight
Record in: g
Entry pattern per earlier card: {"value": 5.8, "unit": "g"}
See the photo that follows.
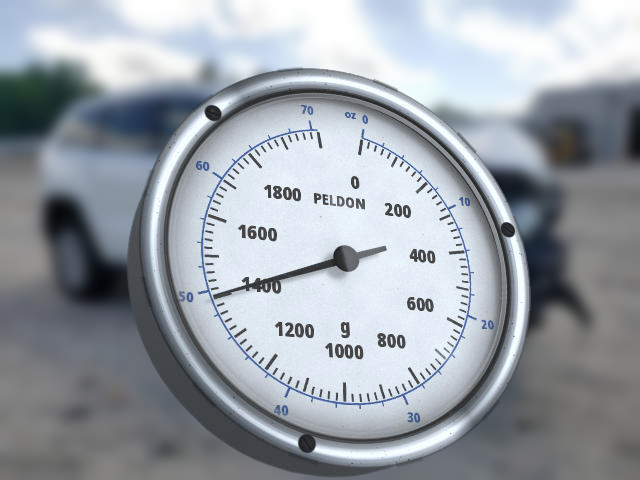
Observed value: {"value": 1400, "unit": "g"}
